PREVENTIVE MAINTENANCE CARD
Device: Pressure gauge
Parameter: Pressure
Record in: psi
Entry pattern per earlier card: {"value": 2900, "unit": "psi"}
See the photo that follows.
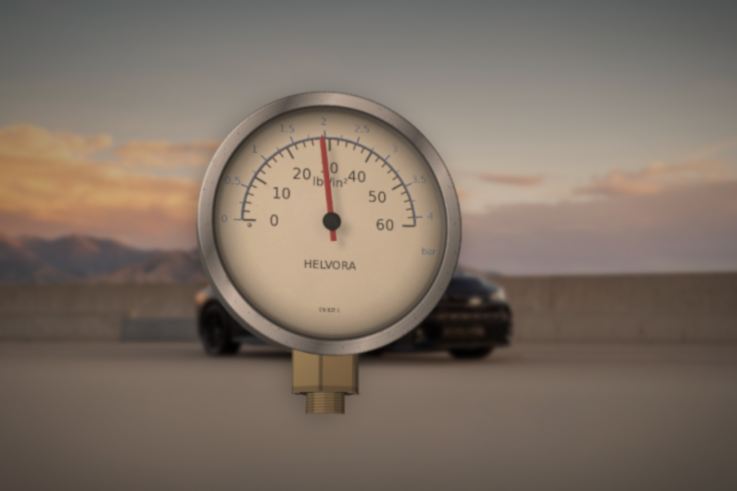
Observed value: {"value": 28, "unit": "psi"}
